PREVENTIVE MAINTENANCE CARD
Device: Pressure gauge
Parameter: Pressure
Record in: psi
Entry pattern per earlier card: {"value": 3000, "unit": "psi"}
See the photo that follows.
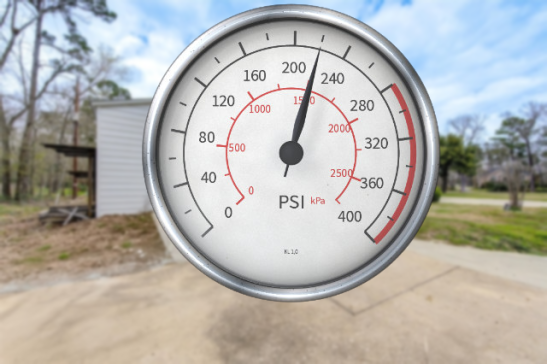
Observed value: {"value": 220, "unit": "psi"}
